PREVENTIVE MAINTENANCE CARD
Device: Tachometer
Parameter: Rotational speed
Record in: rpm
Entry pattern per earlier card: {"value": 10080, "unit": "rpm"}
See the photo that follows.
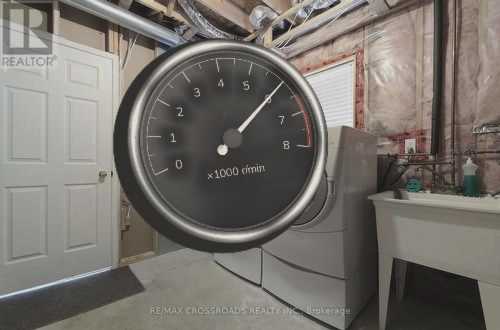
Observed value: {"value": 6000, "unit": "rpm"}
